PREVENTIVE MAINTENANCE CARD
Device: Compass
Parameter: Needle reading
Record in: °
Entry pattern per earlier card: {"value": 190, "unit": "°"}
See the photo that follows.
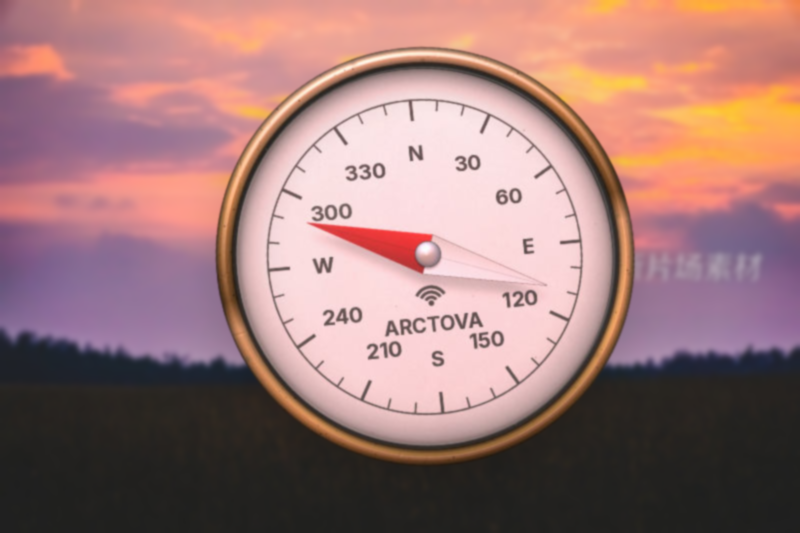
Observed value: {"value": 290, "unit": "°"}
